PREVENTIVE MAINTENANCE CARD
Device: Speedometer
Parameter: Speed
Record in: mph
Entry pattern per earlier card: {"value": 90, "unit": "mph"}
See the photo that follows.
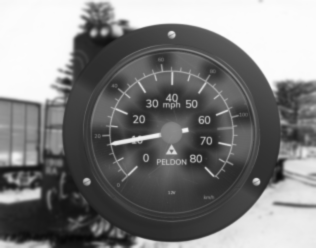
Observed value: {"value": 10, "unit": "mph"}
